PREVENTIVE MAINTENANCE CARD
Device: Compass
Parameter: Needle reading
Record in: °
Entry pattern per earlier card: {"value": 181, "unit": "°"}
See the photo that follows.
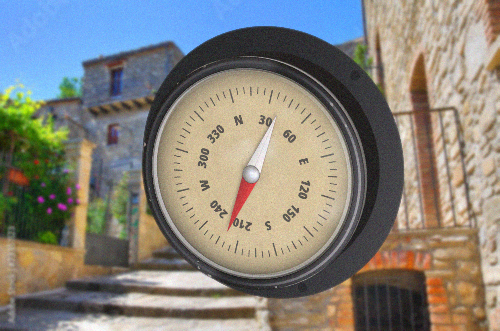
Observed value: {"value": 220, "unit": "°"}
